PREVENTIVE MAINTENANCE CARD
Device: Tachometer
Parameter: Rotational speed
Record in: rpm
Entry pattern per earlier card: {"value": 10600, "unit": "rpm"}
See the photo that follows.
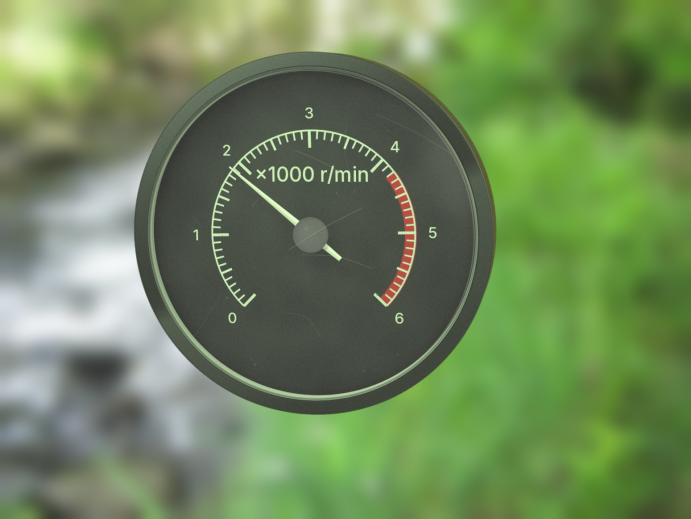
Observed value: {"value": 1900, "unit": "rpm"}
